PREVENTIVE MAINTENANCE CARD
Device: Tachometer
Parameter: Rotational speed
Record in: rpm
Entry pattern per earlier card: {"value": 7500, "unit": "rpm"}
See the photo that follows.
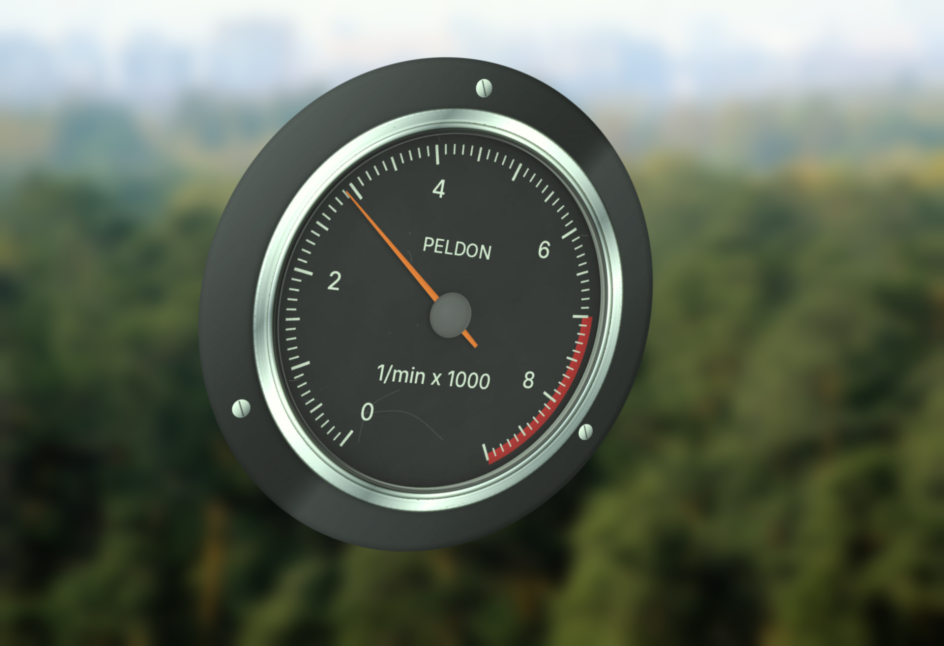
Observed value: {"value": 2900, "unit": "rpm"}
